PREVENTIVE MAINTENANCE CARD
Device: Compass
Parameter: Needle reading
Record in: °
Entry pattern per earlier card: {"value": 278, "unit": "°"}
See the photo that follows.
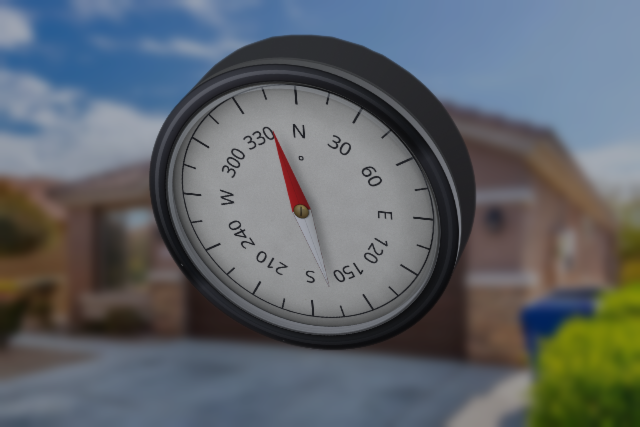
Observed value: {"value": 345, "unit": "°"}
